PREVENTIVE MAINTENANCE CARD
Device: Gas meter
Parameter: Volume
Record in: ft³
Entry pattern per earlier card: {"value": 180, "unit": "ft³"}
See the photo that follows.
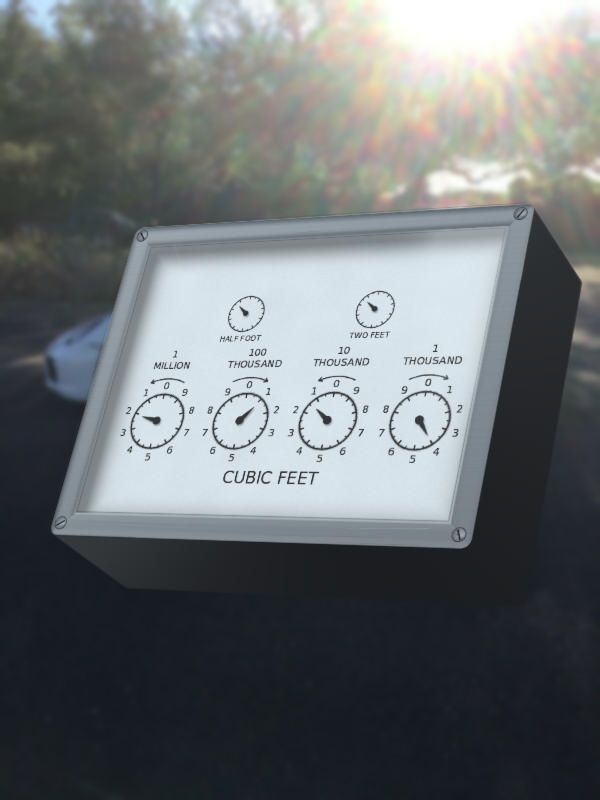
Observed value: {"value": 211400, "unit": "ft³"}
